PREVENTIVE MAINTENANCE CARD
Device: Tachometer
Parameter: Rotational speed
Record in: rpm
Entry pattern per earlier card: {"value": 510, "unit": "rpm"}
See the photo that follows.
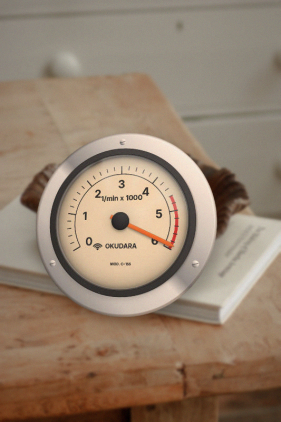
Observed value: {"value": 5900, "unit": "rpm"}
